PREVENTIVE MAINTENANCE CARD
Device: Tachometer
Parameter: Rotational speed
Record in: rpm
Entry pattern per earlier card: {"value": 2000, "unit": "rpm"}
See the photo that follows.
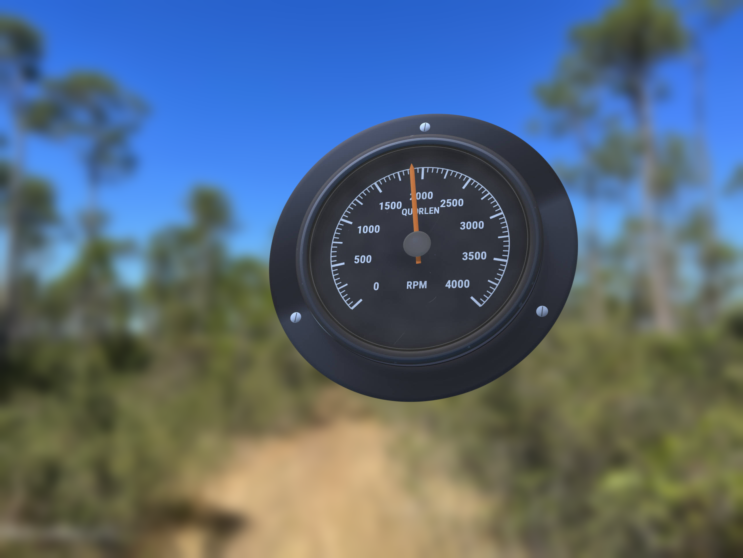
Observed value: {"value": 1900, "unit": "rpm"}
